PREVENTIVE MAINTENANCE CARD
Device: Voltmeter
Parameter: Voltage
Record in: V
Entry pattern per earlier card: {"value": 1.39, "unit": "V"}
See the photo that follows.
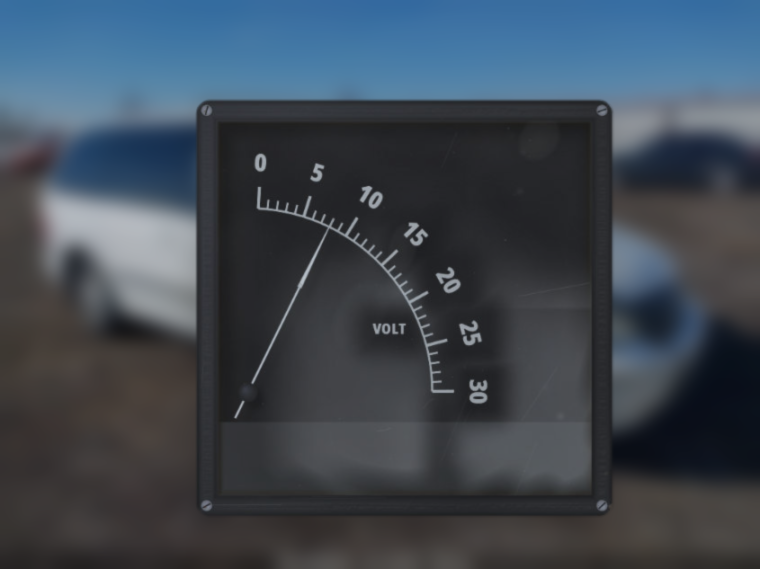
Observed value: {"value": 8, "unit": "V"}
